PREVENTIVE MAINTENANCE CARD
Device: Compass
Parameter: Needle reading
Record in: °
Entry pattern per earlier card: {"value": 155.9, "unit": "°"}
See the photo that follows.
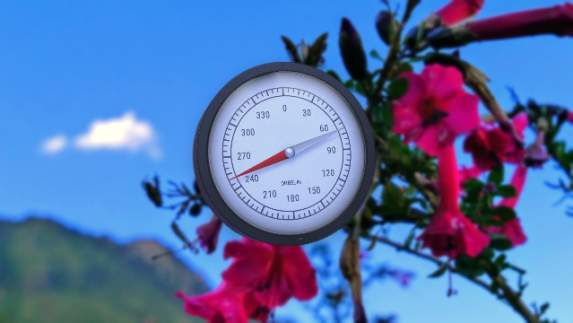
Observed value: {"value": 250, "unit": "°"}
